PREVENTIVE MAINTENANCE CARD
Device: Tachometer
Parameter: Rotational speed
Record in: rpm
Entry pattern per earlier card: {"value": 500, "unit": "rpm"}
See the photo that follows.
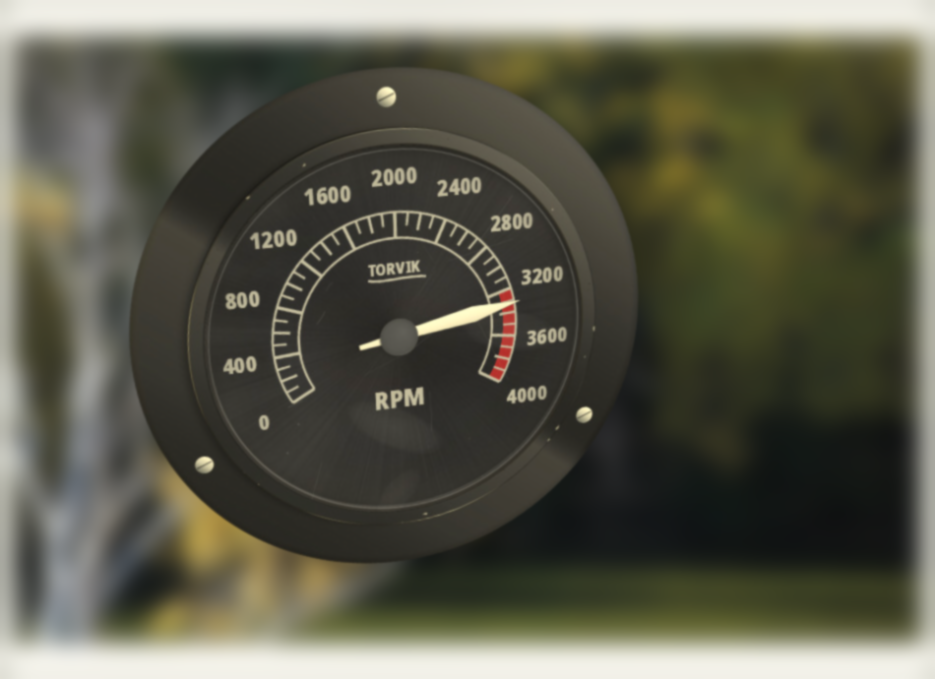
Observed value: {"value": 3300, "unit": "rpm"}
